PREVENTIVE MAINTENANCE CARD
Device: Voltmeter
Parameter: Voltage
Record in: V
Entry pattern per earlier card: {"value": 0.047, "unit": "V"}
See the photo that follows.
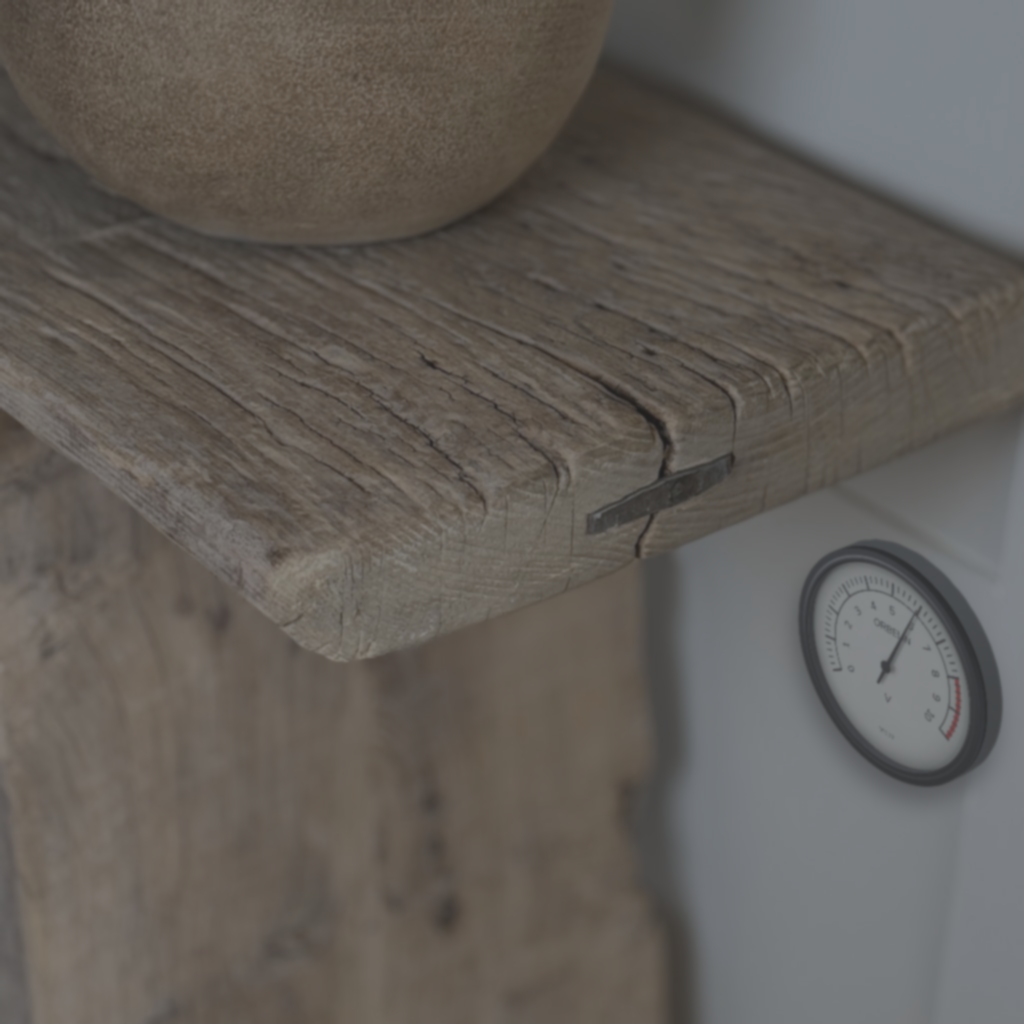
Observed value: {"value": 6, "unit": "V"}
